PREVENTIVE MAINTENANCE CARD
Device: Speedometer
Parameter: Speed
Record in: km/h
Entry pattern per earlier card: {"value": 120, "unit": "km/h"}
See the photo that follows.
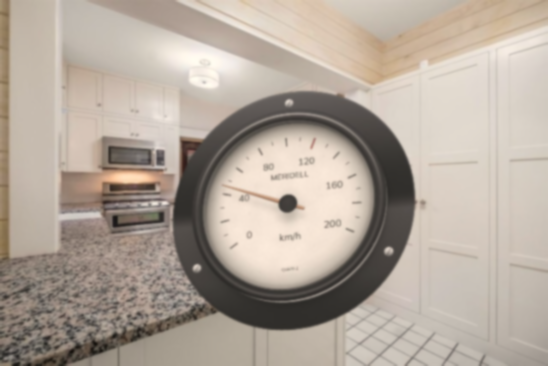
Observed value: {"value": 45, "unit": "km/h"}
